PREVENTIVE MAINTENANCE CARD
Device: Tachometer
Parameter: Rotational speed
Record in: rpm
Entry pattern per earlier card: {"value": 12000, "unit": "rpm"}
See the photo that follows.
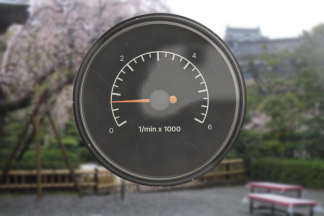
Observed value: {"value": 750, "unit": "rpm"}
